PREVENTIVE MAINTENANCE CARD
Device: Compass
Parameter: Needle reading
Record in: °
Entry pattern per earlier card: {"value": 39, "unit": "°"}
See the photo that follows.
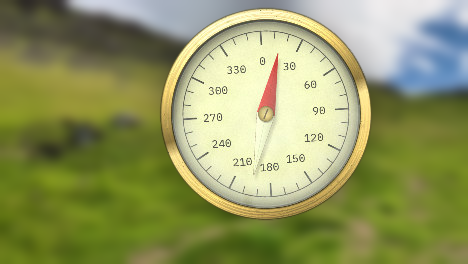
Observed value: {"value": 15, "unit": "°"}
